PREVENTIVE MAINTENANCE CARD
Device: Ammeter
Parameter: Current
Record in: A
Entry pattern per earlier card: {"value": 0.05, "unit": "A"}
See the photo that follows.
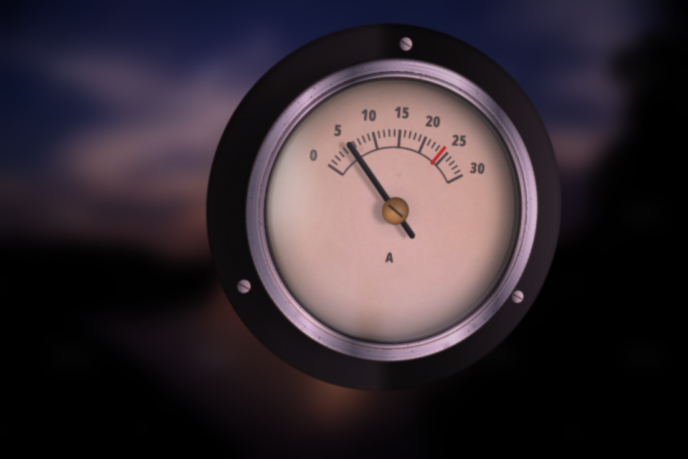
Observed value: {"value": 5, "unit": "A"}
